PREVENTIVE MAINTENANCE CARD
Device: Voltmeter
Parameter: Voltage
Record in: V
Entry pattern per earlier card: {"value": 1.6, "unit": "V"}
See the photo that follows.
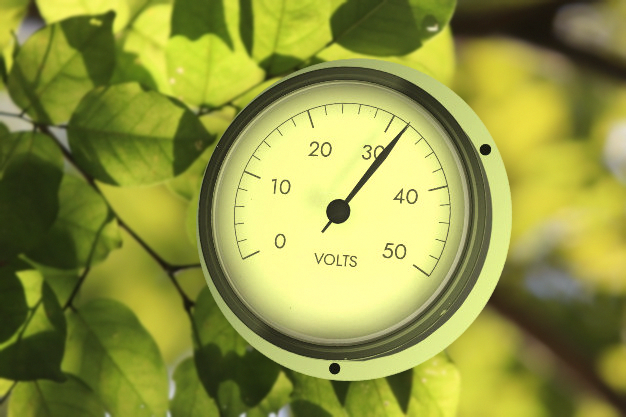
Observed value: {"value": 32, "unit": "V"}
